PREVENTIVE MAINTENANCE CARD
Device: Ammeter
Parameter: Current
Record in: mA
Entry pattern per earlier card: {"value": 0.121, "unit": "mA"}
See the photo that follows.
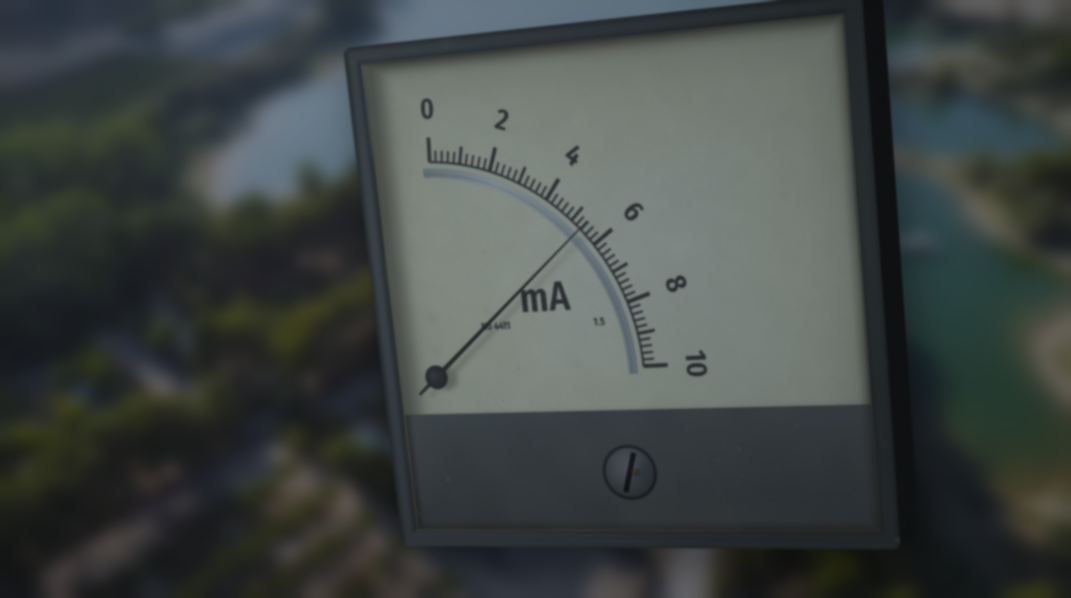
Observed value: {"value": 5.4, "unit": "mA"}
